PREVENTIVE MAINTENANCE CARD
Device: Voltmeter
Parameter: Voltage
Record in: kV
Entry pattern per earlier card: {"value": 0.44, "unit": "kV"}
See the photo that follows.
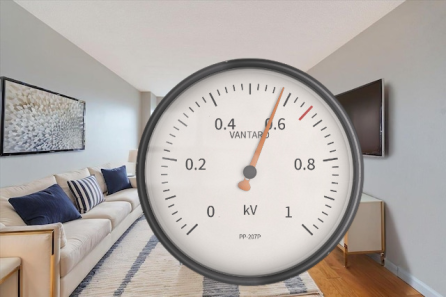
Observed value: {"value": 0.58, "unit": "kV"}
